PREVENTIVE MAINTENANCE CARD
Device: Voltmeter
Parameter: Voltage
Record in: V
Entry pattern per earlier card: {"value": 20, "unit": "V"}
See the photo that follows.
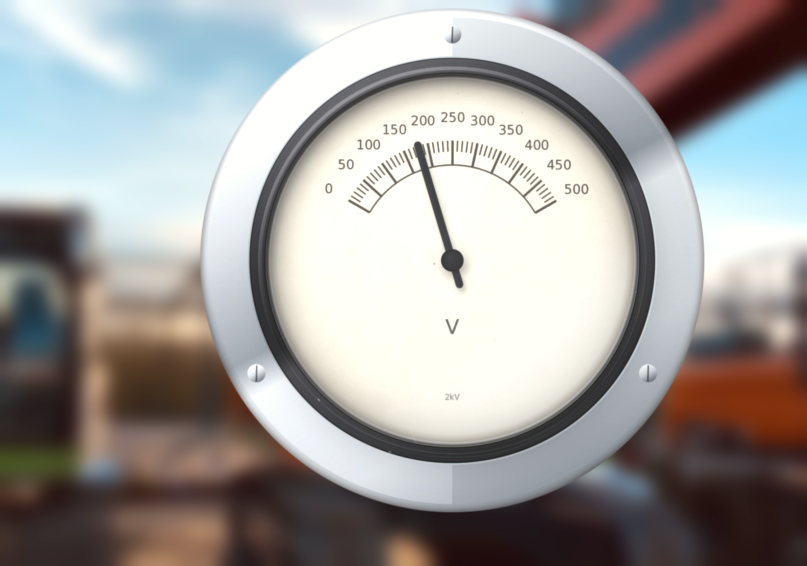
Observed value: {"value": 180, "unit": "V"}
